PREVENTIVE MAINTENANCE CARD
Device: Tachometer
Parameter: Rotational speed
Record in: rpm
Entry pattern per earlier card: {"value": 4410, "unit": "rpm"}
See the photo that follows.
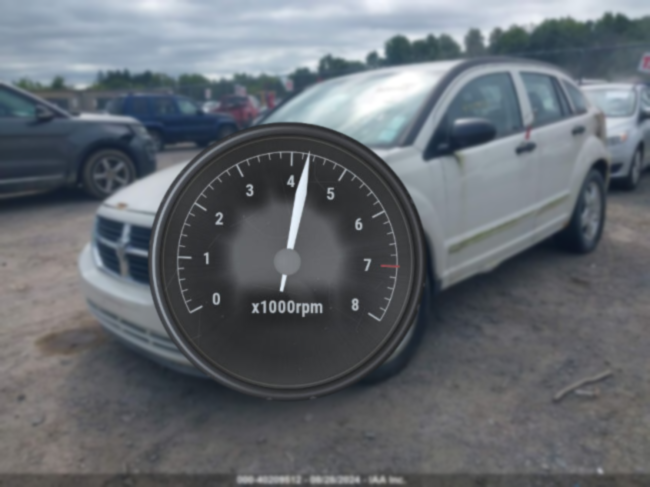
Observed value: {"value": 4300, "unit": "rpm"}
